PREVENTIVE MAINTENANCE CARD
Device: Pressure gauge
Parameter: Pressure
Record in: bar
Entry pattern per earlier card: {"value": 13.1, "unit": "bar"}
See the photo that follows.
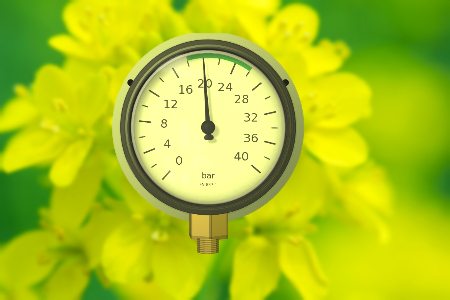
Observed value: {"value": 20, "unit": "bar"}
